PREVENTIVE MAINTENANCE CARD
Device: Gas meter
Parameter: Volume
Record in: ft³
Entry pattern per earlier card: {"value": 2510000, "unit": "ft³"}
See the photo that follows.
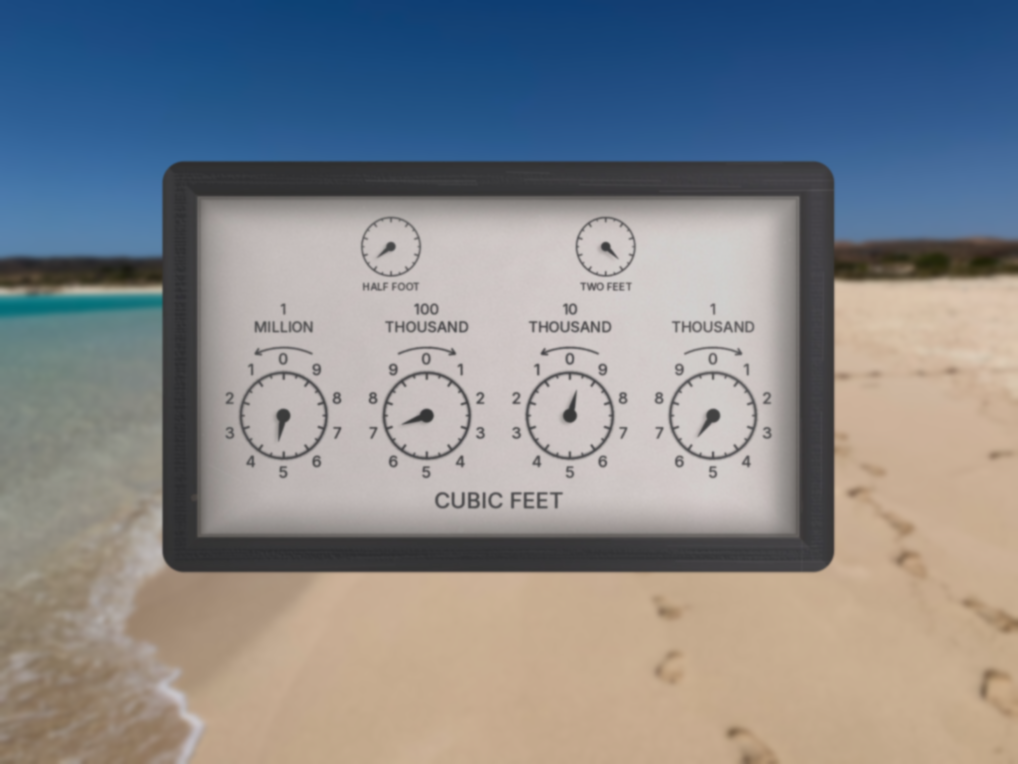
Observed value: {"value": 469600, "unit": "ft³"}
